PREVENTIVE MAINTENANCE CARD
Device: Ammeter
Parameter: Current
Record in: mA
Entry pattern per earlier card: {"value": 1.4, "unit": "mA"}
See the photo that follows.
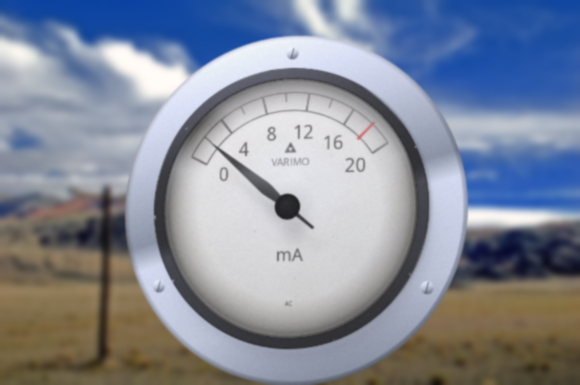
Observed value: {"value": 2, "unit": "mA"}
